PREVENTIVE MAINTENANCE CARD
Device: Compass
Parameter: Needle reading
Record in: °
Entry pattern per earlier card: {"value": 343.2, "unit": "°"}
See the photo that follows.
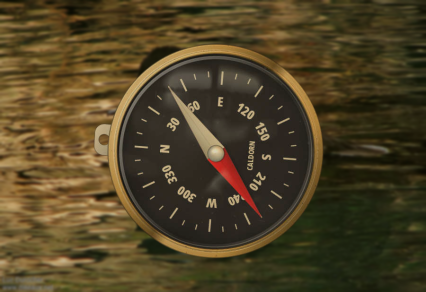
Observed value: {"value": 230, "unit": "°"}
